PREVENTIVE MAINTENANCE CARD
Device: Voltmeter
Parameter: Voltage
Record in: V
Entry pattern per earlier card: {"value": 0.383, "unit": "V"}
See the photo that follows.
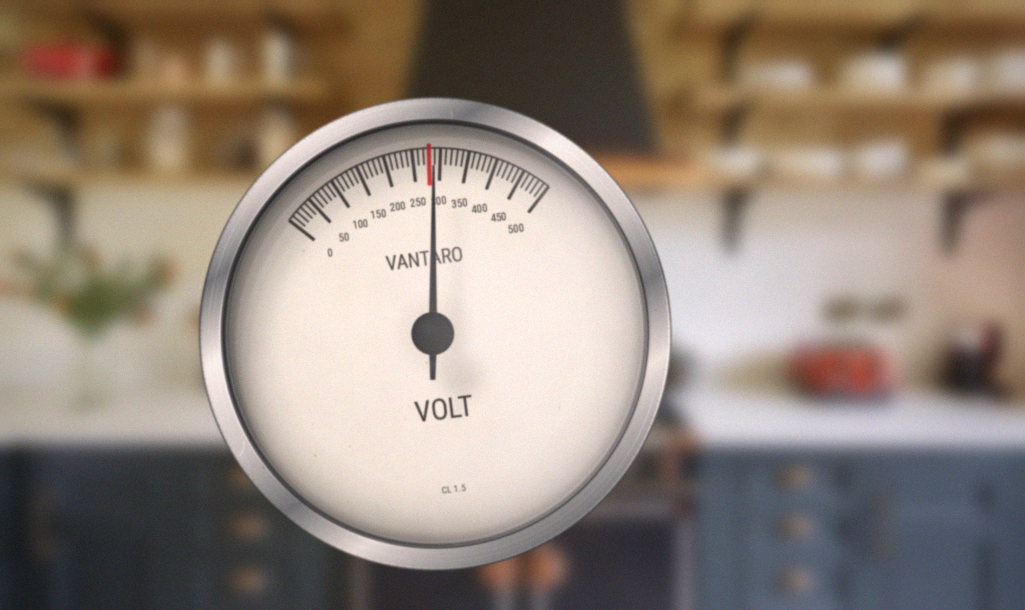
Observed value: {"value": 290, "unit": "V"}
